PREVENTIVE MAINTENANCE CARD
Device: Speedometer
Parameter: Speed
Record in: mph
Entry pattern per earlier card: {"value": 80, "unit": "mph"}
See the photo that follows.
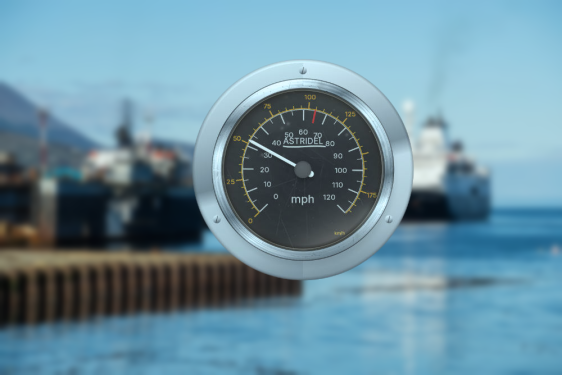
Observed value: {"value": 32.5, "unit": "mph"}
